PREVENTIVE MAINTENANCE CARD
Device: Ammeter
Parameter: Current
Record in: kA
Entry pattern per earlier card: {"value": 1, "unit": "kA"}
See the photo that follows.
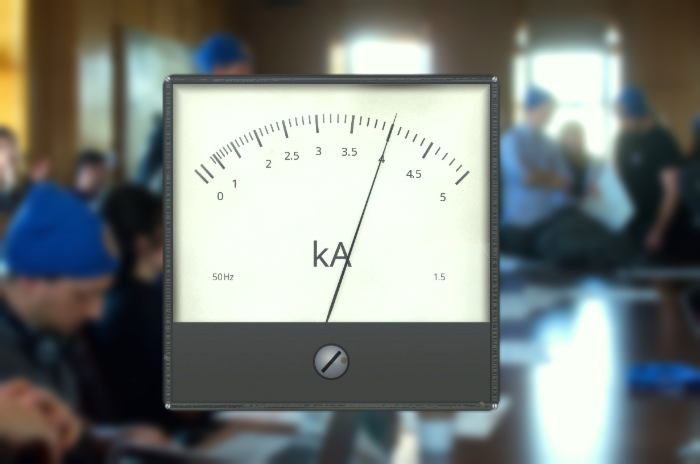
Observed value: {"value": 4, "unit": "kA"}
